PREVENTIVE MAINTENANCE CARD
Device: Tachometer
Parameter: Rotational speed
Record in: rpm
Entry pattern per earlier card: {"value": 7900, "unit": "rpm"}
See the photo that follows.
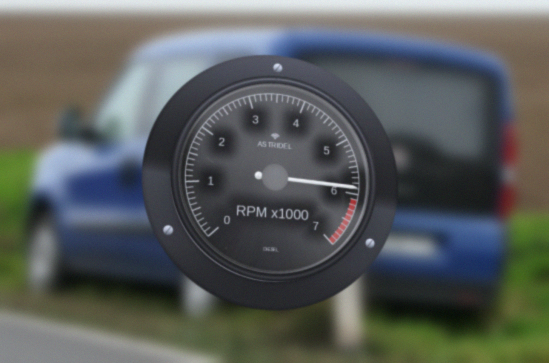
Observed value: {"value": 5900, "unit": "rpm"}
